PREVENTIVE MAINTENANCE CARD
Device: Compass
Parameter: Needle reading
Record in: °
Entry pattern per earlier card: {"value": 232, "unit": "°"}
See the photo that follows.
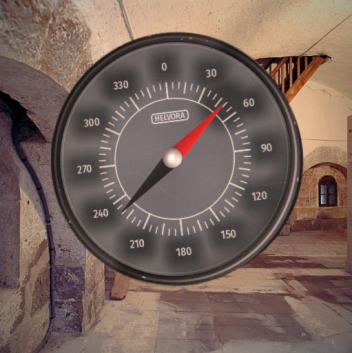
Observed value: {"value": 50, "unit": "°"}
